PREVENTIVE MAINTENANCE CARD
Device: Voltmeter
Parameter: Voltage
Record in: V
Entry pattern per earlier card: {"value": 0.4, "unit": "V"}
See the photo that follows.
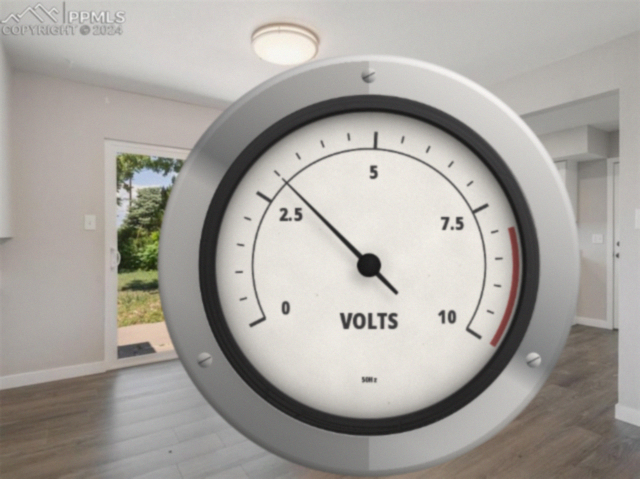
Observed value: {"value": 3, "unit": "V"}
